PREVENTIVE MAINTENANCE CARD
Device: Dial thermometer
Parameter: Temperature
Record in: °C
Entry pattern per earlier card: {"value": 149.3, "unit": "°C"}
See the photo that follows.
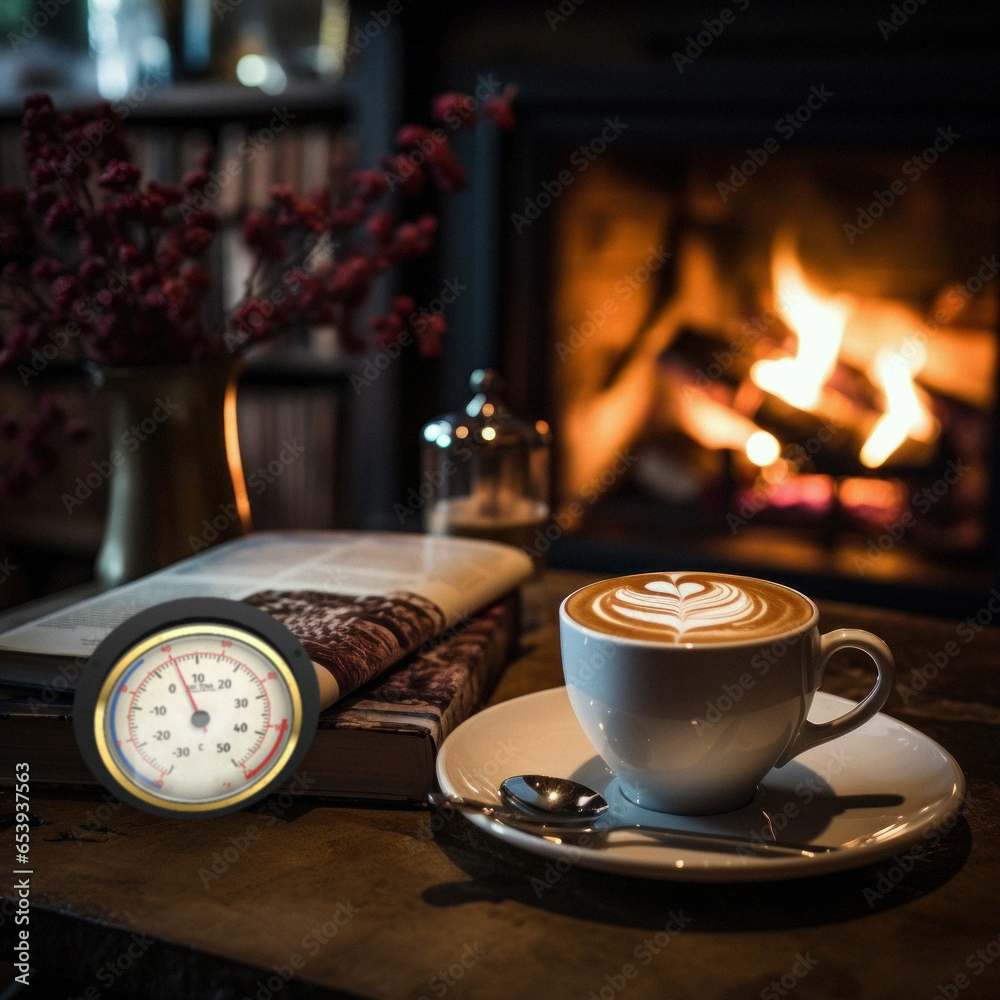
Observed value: {"value": 5, "unit": "°C"}
